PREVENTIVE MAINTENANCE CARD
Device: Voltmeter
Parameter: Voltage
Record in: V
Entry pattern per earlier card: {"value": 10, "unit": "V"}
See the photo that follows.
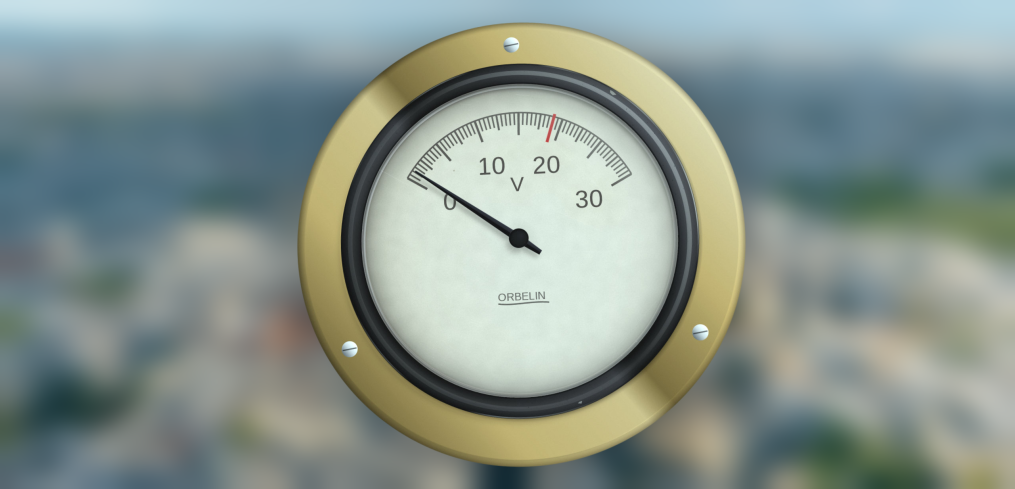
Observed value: {"value": 1, "unit": "V"}
